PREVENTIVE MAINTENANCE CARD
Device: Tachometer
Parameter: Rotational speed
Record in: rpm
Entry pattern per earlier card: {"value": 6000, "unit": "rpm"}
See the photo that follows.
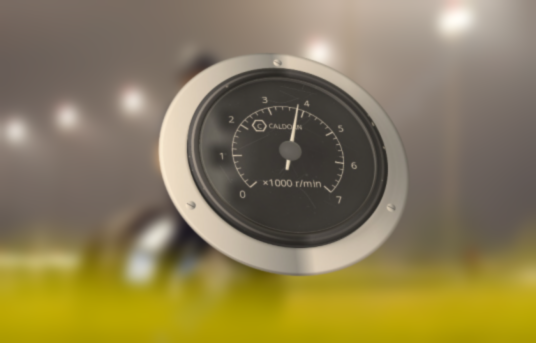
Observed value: {"value": 3800, "unit": "rpm"}
